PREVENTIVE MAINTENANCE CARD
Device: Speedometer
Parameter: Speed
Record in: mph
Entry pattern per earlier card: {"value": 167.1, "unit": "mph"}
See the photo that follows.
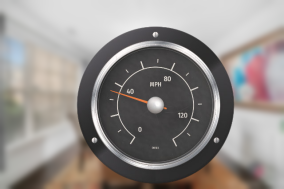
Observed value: {"value": 35, "unit": "mph"}
